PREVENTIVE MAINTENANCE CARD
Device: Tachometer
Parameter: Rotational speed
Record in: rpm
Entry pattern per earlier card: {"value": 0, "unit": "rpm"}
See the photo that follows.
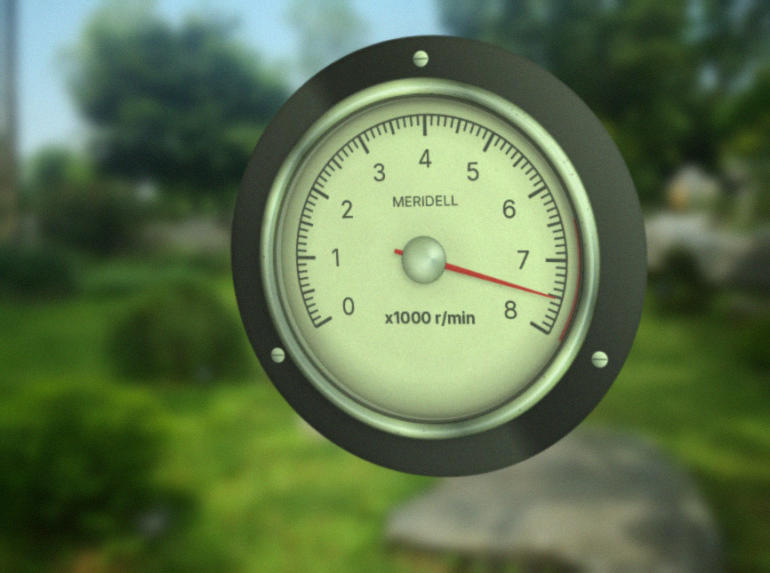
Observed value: {"value": 7500, "unit": "rpm"}
